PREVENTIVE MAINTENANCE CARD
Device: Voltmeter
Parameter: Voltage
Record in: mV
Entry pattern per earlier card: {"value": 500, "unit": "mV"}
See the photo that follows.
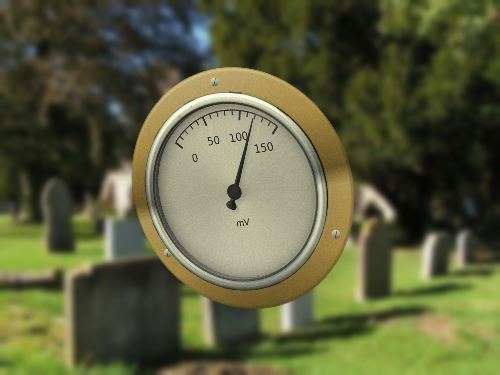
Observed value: {"value": 120, "unit": "mV"}
